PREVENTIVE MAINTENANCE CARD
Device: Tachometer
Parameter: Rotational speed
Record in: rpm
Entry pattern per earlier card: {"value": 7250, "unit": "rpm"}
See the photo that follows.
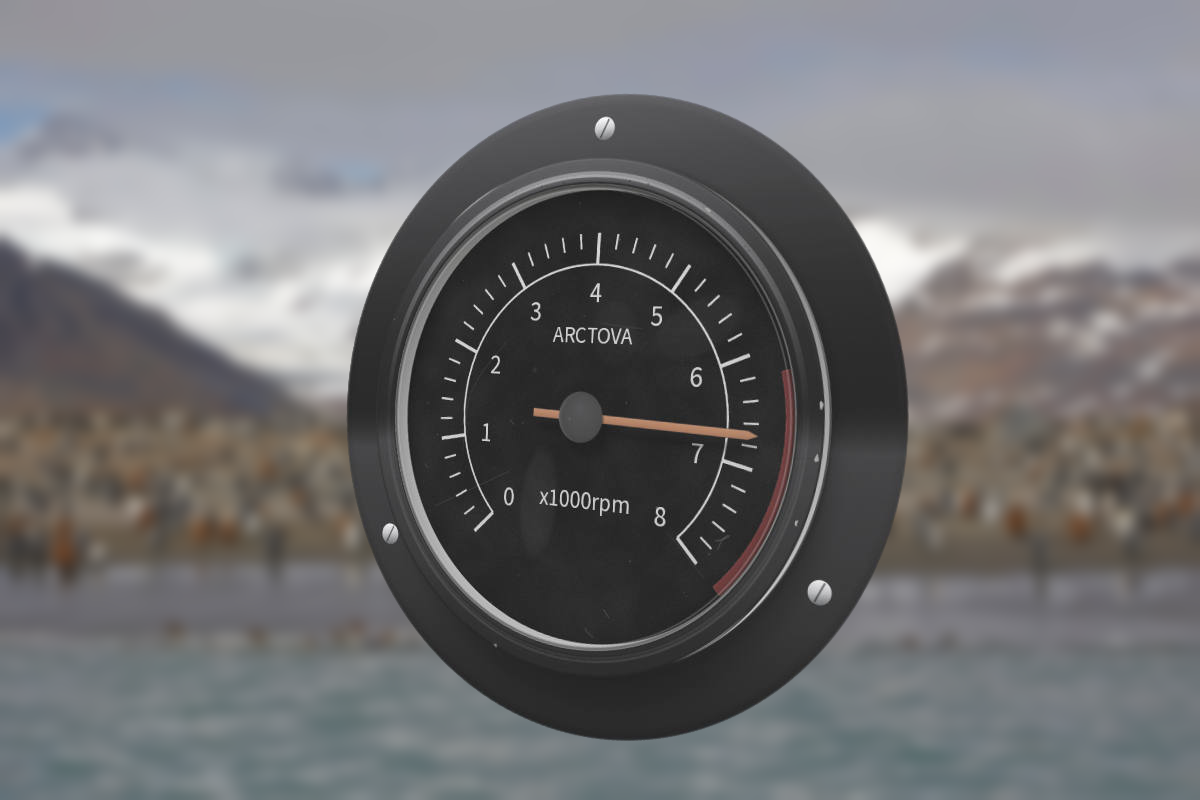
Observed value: {"value": 6700, "unit": "rpm"}
